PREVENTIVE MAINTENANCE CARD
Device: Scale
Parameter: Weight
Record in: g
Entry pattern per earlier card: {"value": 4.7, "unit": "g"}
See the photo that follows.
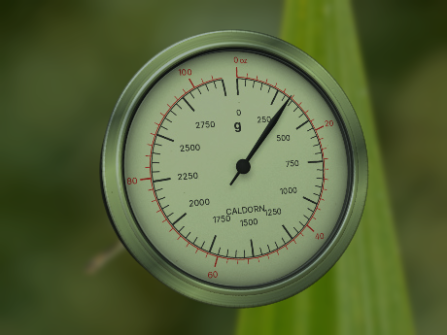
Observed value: {"value": 325, "unit": "g"}
